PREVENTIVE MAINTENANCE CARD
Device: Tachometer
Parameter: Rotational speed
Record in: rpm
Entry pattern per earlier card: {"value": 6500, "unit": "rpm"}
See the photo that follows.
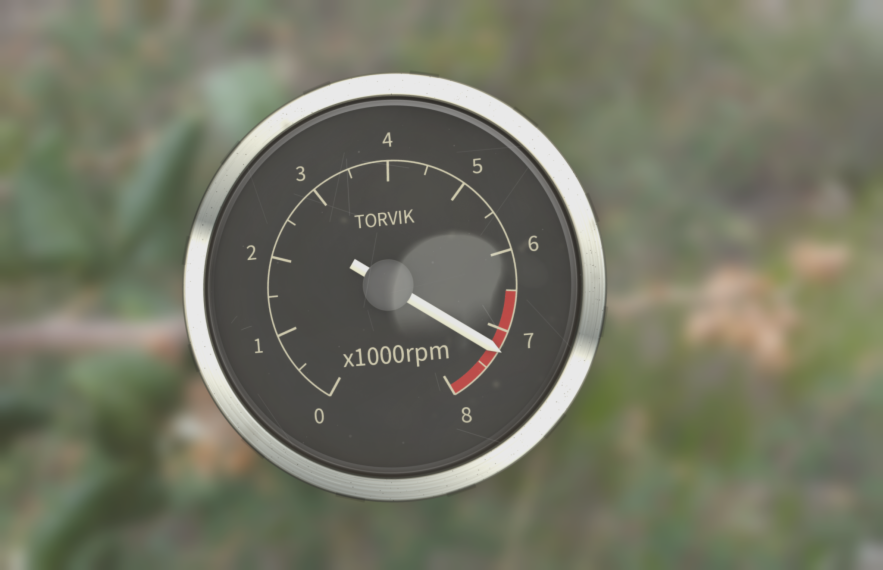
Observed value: {"value": 7250, "unit": "rpm"}
